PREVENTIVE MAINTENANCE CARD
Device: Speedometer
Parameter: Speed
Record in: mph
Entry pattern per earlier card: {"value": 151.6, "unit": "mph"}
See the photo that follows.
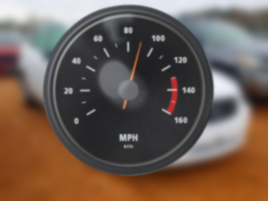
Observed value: {"value": 90, "unit": "mph"}
